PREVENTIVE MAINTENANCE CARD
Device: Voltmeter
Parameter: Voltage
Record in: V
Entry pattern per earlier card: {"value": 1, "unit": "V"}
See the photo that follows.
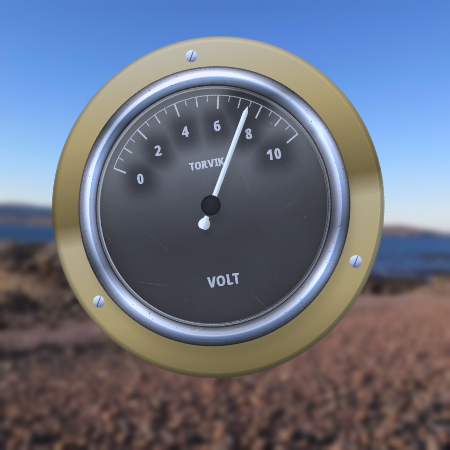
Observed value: {"value": 7.5, "unit": "V"}
